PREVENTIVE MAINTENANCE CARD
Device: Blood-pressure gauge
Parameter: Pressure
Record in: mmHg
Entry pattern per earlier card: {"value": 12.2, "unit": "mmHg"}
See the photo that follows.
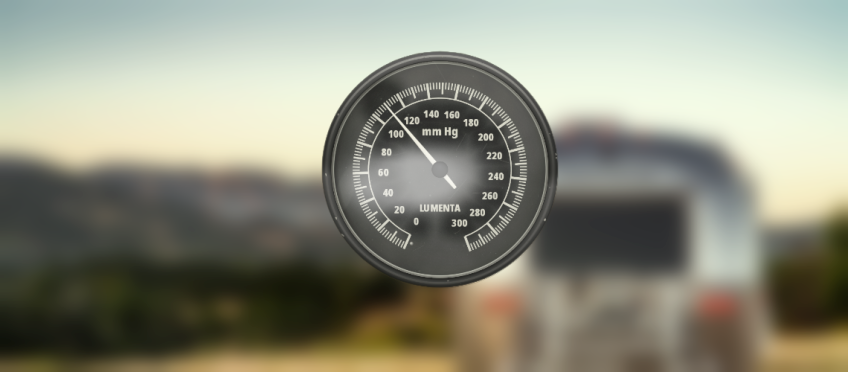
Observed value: {"value": 110, "unit": "mmHg"}
